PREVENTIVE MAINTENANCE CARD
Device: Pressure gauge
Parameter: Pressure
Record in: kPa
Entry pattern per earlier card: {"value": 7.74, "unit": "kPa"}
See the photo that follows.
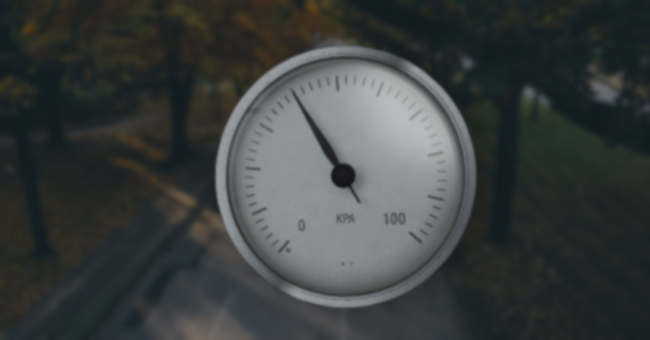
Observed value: {"value": 40, "unit": "kPa"}
